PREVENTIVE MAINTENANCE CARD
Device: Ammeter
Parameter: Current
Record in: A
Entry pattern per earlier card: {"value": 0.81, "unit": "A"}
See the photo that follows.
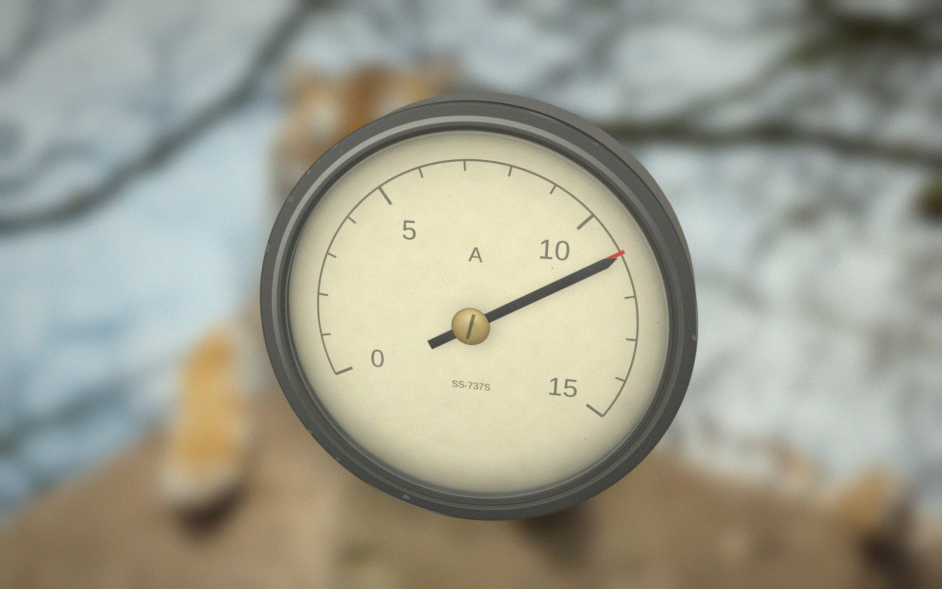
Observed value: {"value": 11, "unit": "A"}
